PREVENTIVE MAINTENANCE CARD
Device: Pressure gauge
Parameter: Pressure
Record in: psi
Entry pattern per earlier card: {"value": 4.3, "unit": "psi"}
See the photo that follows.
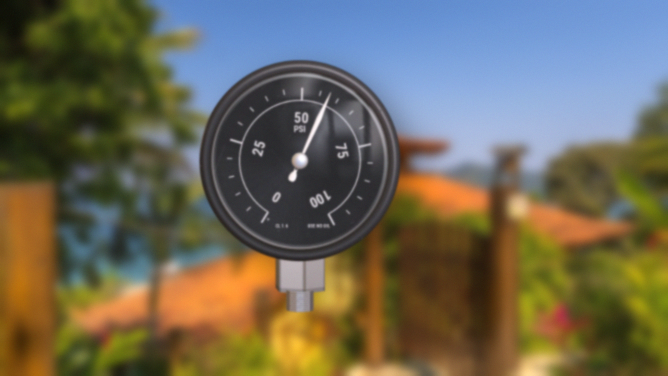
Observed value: {"value": 57.5, "unit": "psi"}
